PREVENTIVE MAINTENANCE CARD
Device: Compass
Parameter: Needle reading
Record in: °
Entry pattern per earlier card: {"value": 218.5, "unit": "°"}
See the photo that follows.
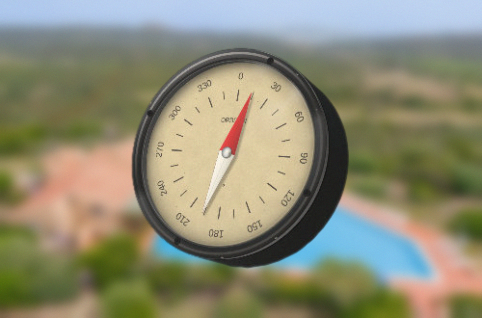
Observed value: {"value": 15, "unit": "°"}
